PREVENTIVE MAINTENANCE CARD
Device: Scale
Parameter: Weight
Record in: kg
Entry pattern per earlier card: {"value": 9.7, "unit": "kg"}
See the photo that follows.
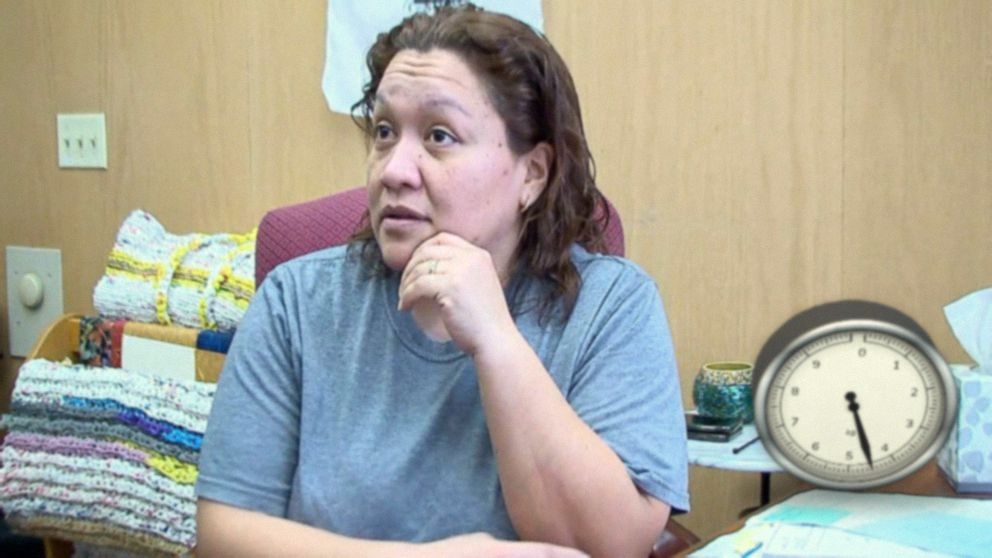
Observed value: {"value": 4.5, "unit": "kg"}
